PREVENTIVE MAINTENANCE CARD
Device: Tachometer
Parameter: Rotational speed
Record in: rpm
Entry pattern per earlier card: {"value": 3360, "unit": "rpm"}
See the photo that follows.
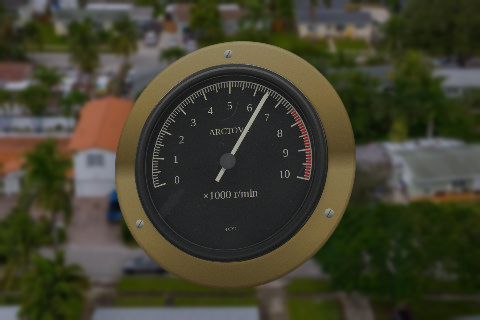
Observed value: {"value": 6500, "unit": "rpm"}
